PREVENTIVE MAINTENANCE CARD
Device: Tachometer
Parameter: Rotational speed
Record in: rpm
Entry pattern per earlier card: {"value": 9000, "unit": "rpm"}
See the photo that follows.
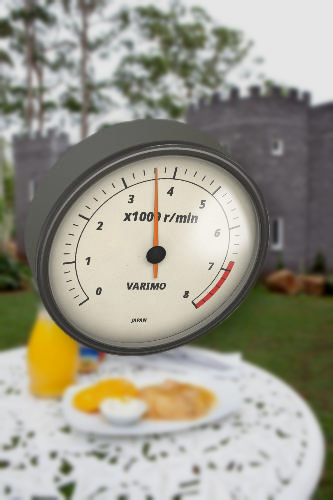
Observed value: {"value": 3600, "unit": "rpm"}
